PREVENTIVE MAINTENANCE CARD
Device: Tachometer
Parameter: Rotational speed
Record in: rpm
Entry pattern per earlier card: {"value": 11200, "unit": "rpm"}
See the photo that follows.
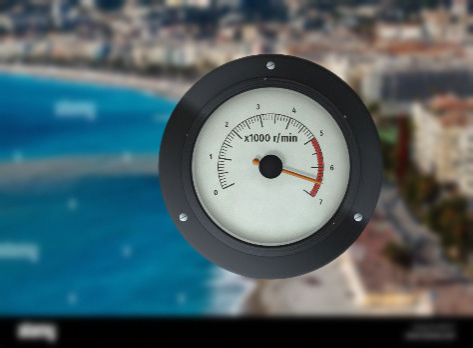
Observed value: {"value": 6500, "unit": "rpm"}
